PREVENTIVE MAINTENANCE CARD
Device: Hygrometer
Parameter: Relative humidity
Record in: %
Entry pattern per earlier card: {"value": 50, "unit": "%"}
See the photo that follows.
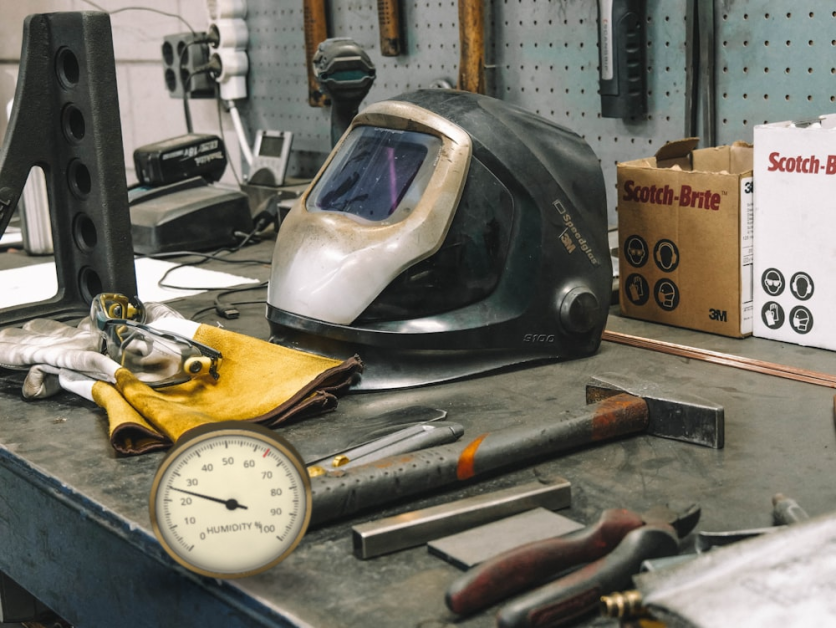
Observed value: {"value": 25, "unit": "%"}
